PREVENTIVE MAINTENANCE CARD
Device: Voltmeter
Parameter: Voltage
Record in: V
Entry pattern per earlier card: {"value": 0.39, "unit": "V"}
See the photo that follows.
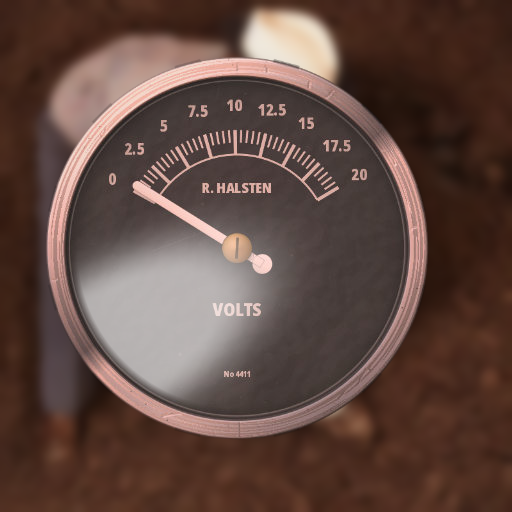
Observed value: {"value": 0.5, "unit": "V"}
